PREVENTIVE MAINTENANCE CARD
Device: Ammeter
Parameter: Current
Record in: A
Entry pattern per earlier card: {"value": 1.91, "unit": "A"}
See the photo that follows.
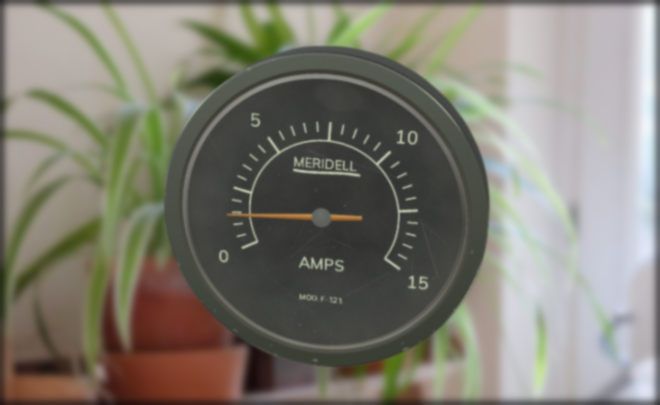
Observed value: {"value": 1.5, "unit": "A"}
